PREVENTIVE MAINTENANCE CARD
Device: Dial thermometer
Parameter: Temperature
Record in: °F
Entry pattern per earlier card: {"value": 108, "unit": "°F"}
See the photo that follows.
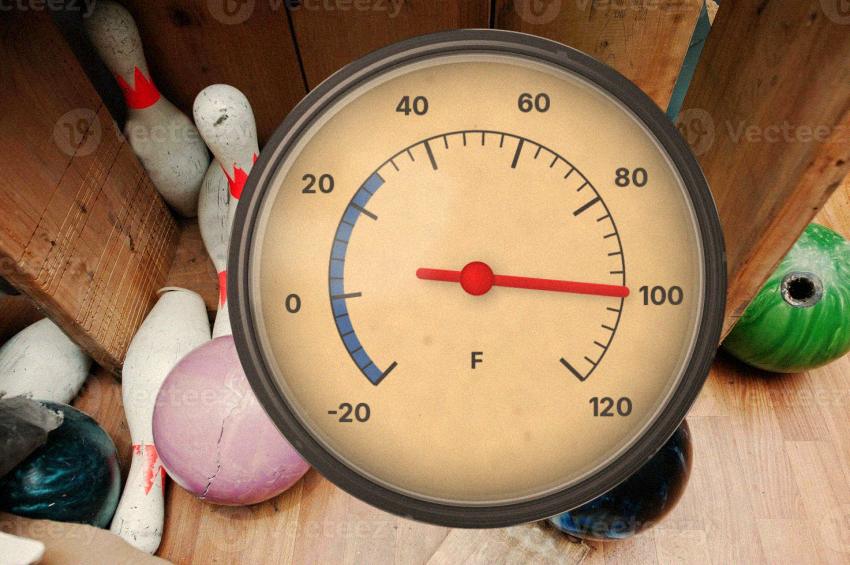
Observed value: {"value": 100, "unit": "°F"}
